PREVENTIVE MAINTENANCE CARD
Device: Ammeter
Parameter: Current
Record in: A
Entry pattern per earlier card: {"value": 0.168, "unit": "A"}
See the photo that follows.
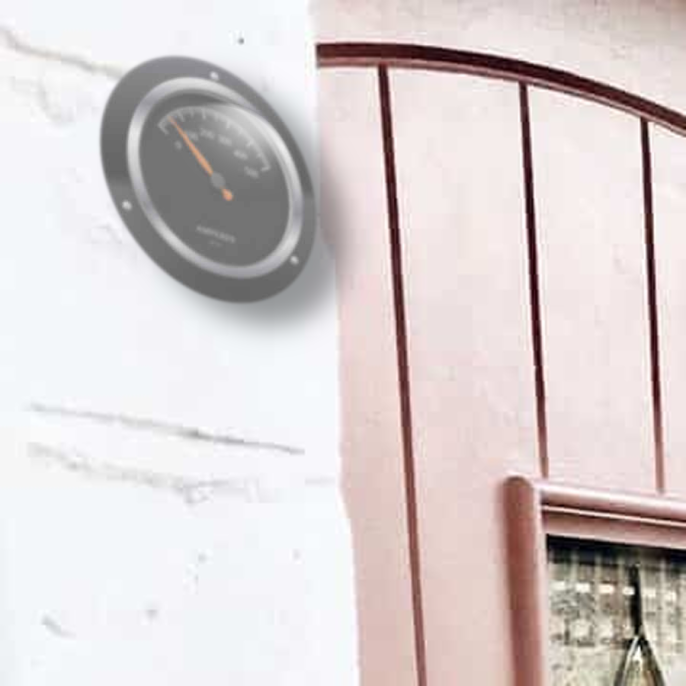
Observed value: {"value": 50, "unit": "A"}
